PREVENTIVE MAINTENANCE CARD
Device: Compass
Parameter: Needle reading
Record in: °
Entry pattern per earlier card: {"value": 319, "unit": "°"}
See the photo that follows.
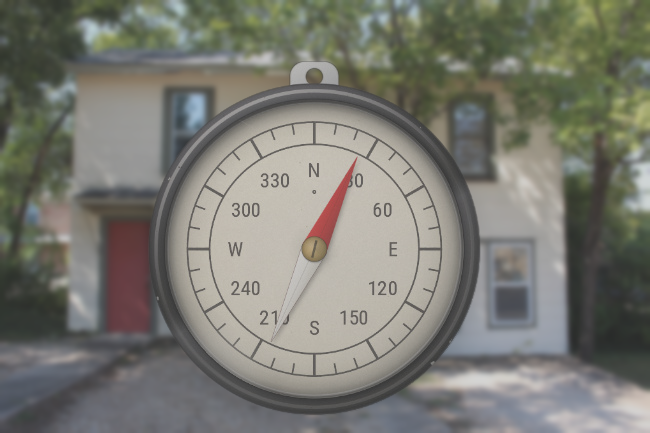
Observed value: {"value": 25, "unit": "°"}
